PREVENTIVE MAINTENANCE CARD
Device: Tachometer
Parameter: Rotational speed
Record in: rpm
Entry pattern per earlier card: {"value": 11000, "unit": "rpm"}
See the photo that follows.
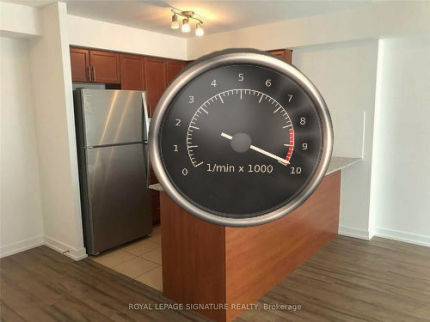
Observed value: {"value": 9800, "unit": "rpm"}
